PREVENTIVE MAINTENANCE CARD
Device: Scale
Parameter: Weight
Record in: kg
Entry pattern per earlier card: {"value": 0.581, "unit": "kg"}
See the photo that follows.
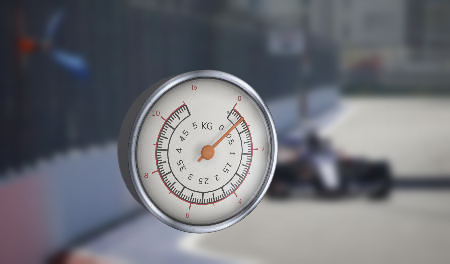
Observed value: {"value": 0.25, "unit": "kg"}
